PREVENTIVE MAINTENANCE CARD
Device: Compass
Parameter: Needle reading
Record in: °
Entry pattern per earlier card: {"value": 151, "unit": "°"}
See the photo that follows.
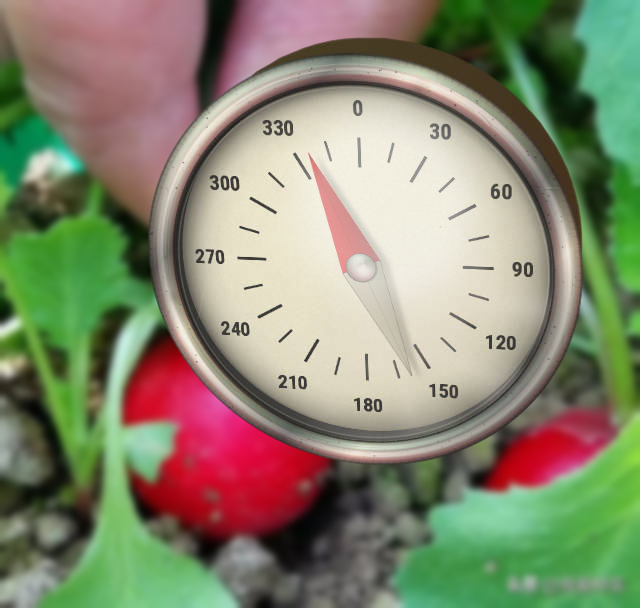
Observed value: {"value": 337.5, "unit": "°"}
